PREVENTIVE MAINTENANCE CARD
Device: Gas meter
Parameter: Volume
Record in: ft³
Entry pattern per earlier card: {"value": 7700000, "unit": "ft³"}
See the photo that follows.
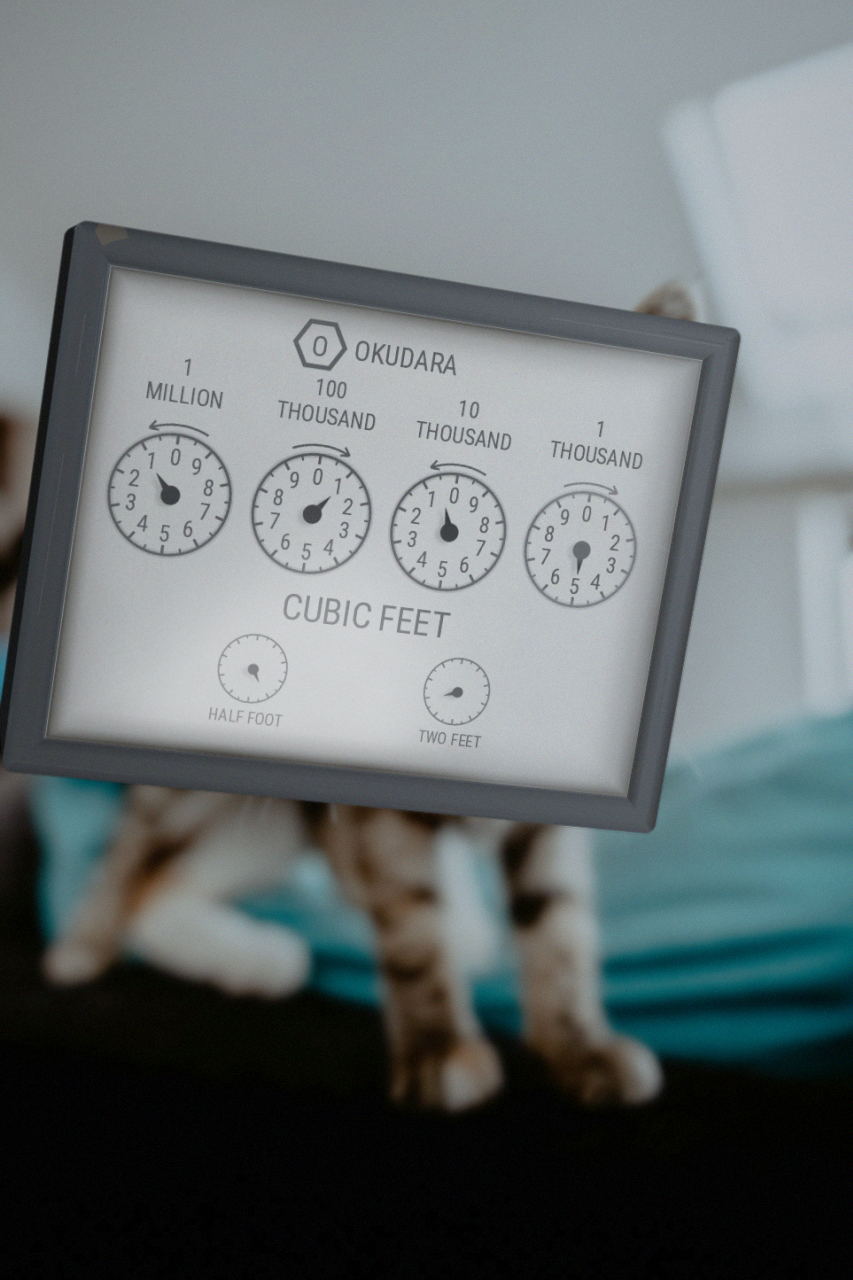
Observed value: {"value": 110500, "unit": "ft³"}
